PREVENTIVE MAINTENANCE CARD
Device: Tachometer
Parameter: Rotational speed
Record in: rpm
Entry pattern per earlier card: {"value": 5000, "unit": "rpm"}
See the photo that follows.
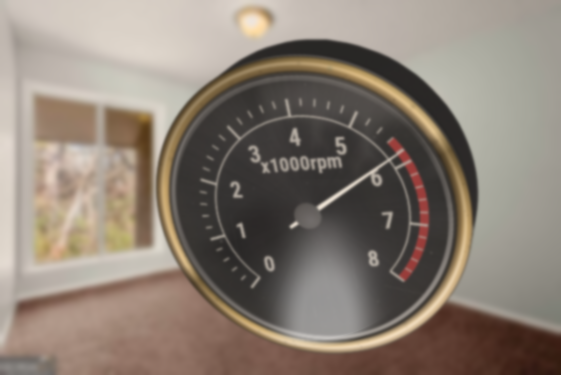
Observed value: {"value": 5800, "unit": "rpm"}
